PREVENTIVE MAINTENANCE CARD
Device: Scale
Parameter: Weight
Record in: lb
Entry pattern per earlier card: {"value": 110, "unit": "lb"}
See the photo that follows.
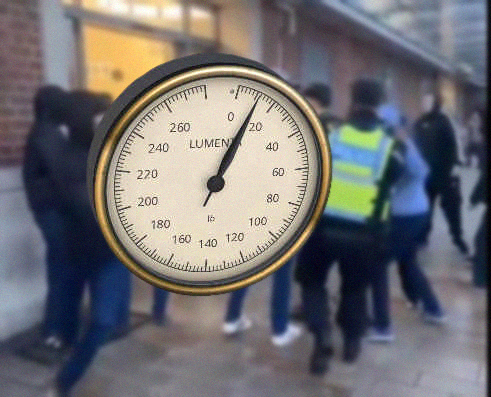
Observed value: {"value": 10, "unit": "lb"}
